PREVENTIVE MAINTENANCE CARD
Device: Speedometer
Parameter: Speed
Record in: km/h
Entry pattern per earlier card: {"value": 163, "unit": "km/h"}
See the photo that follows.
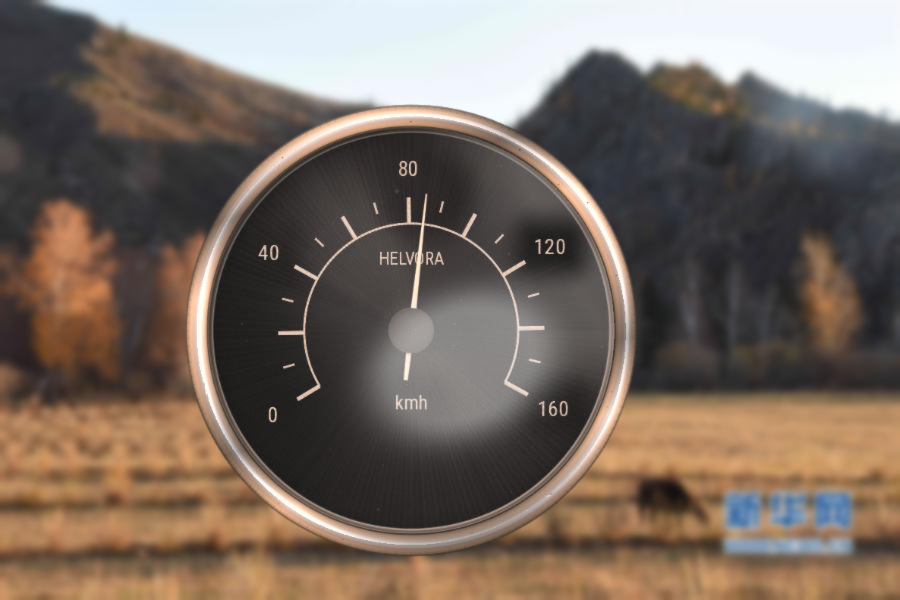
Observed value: {"value": 85, "unit": "km/h"}
